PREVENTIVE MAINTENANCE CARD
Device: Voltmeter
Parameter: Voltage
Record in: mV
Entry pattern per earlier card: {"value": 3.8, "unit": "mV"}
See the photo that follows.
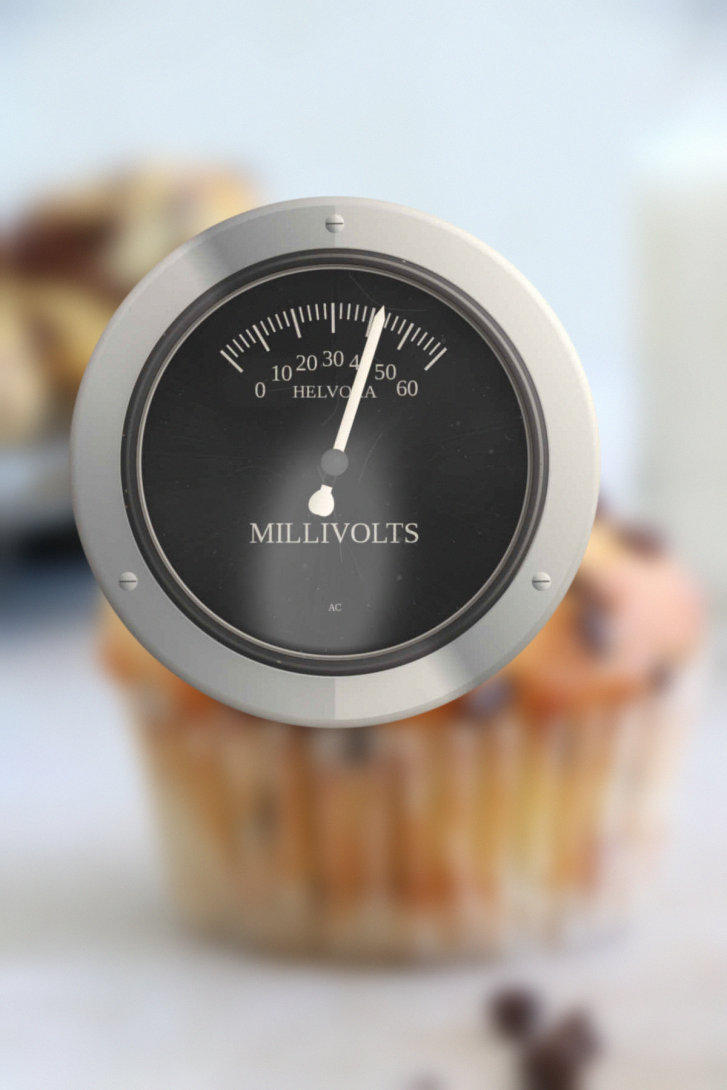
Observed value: {"value": 42, "unit": "mV"}
